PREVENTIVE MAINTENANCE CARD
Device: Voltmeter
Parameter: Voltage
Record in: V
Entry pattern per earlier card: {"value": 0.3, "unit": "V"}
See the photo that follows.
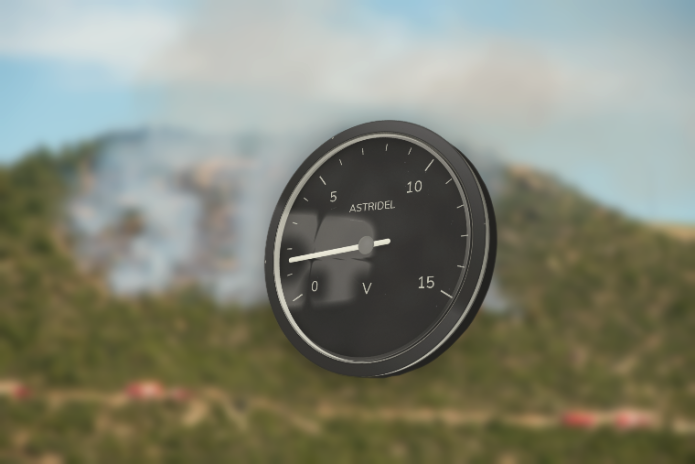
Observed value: {"value": 1.5, "unit": "V"}
